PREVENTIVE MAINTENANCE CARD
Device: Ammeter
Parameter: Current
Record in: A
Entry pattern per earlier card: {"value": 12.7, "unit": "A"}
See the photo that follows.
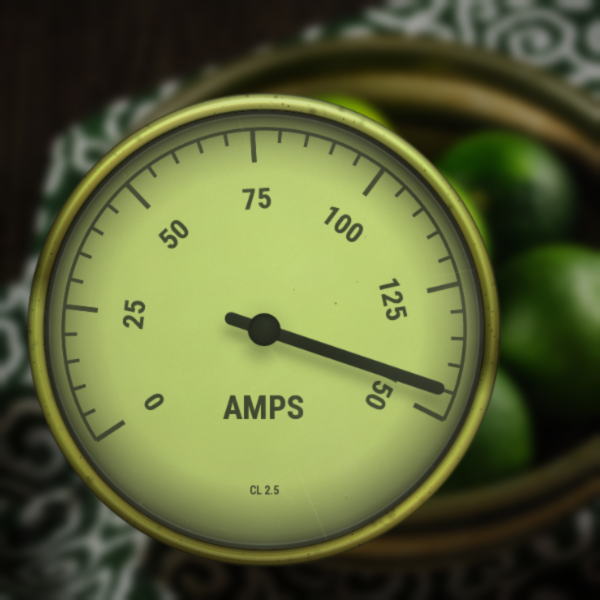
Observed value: {"value": 145, "unit": "A"}
